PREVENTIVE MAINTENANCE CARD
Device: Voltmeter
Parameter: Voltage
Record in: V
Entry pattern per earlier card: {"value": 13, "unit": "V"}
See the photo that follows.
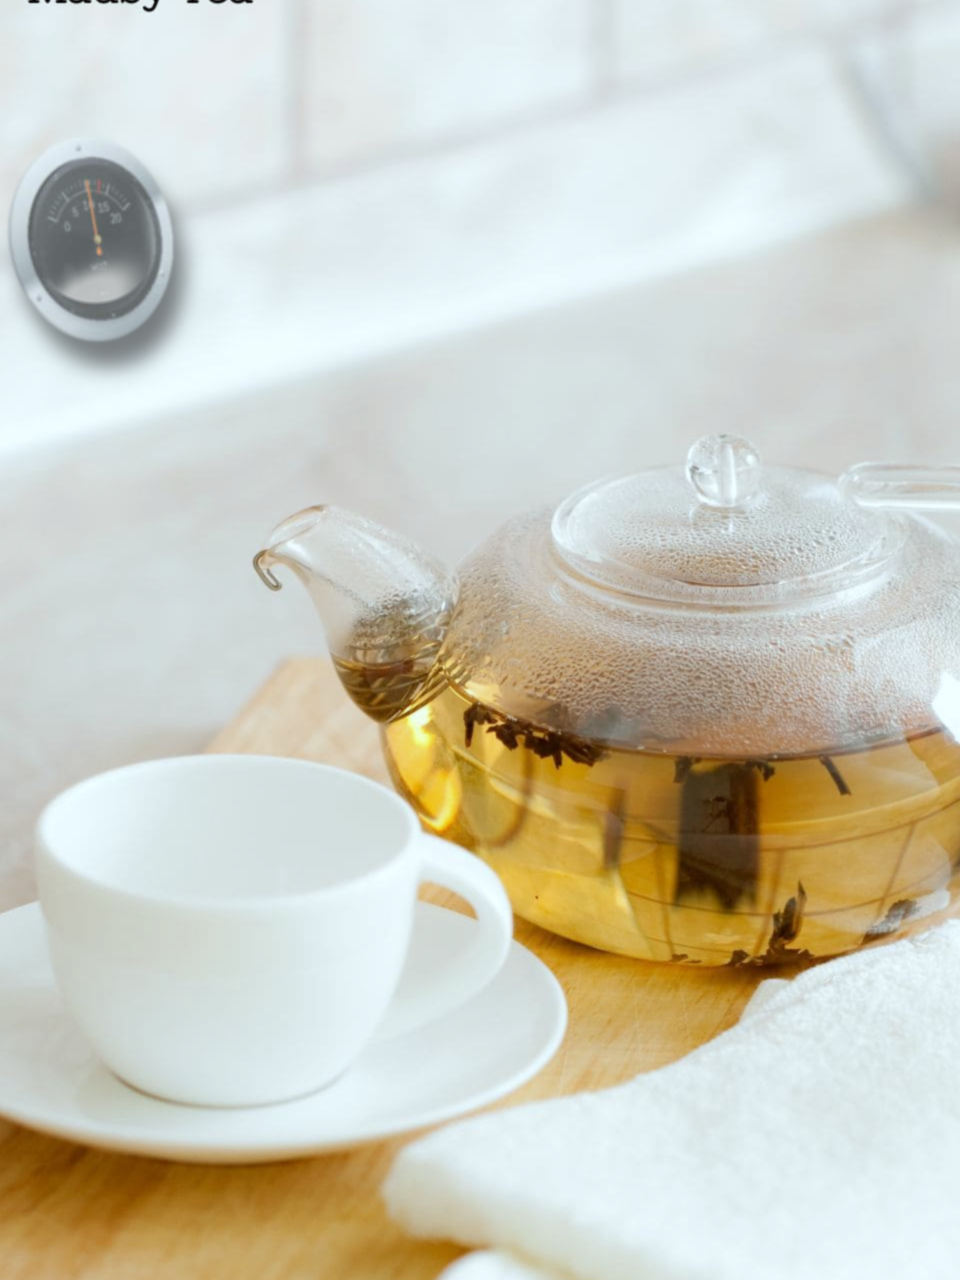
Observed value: {"value": 10, "unit": "V"}
